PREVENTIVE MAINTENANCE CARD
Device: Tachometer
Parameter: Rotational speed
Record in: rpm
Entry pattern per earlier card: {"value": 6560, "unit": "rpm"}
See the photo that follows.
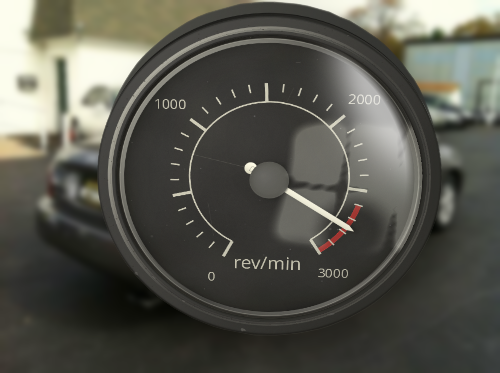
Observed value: {"value": 2750, "unit": "rpm"}
